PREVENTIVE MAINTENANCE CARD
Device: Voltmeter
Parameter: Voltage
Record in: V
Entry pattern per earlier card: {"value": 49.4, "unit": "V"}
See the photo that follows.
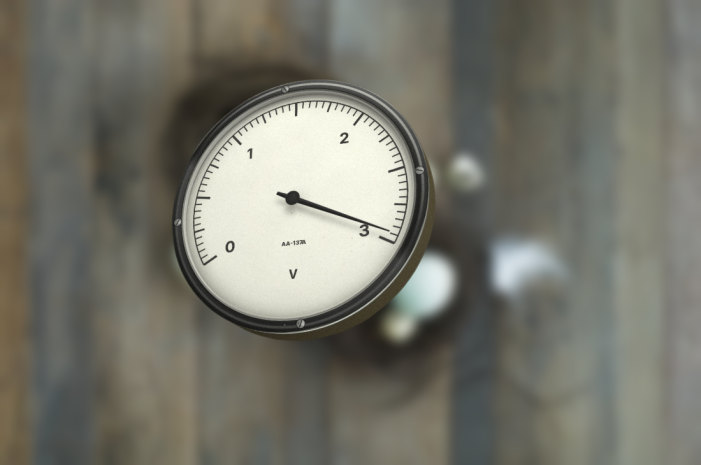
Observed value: {"value": 2.95, "unit": "V"}
